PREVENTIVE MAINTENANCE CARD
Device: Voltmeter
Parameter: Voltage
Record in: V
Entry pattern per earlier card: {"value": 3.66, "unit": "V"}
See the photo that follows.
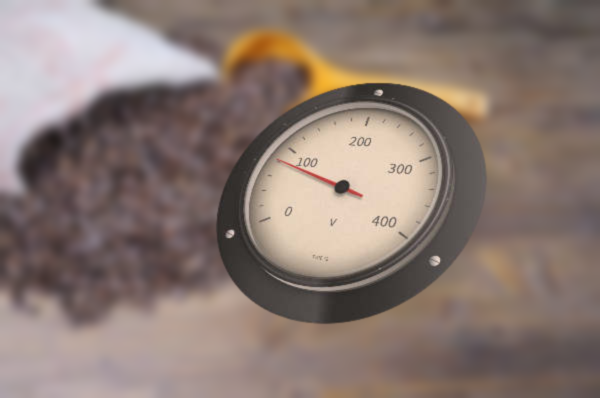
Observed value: {"value": 80, "unit": "V"}
